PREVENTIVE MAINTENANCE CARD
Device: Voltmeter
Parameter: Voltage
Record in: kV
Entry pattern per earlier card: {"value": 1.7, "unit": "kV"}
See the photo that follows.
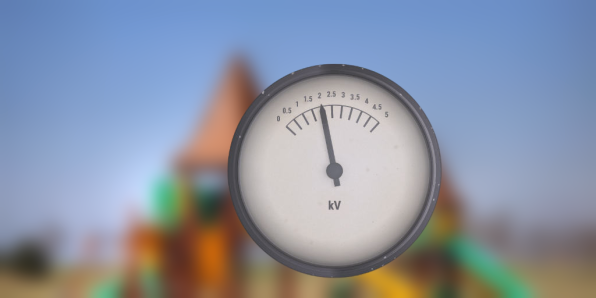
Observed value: {"value": 2, "unit": "kV"}
